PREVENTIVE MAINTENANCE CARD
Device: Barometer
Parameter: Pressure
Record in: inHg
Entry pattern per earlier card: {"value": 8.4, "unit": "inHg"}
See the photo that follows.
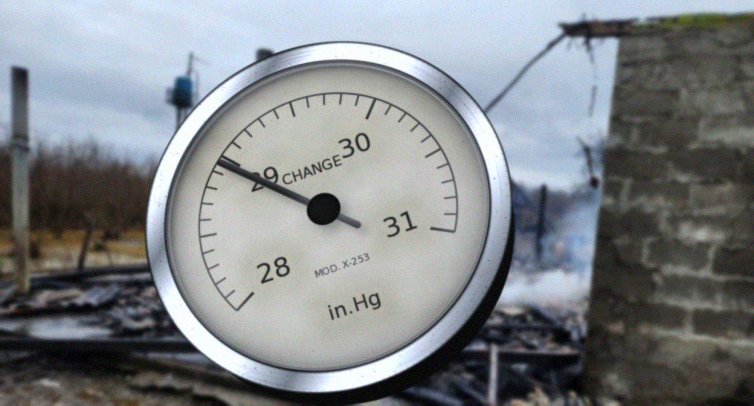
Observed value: {"value": 28.95, "unit": "inHg"}
